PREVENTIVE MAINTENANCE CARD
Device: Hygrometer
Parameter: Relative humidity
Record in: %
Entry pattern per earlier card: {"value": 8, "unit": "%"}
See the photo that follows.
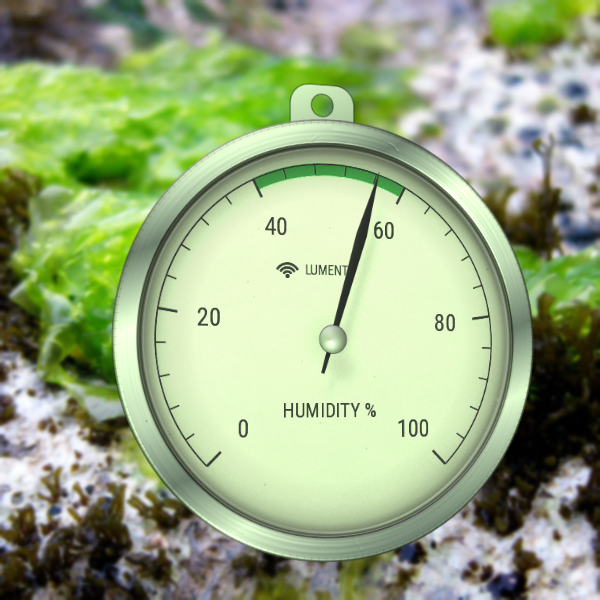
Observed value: {"value": 56, "unit": "%"}
